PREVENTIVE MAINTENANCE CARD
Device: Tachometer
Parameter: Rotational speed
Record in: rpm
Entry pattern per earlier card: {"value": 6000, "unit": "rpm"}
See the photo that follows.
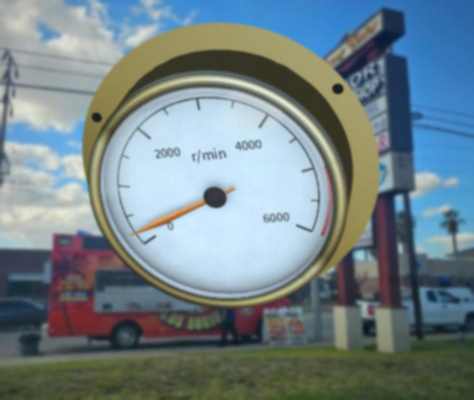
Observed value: {"value": 250, "unit": "rpm"}
